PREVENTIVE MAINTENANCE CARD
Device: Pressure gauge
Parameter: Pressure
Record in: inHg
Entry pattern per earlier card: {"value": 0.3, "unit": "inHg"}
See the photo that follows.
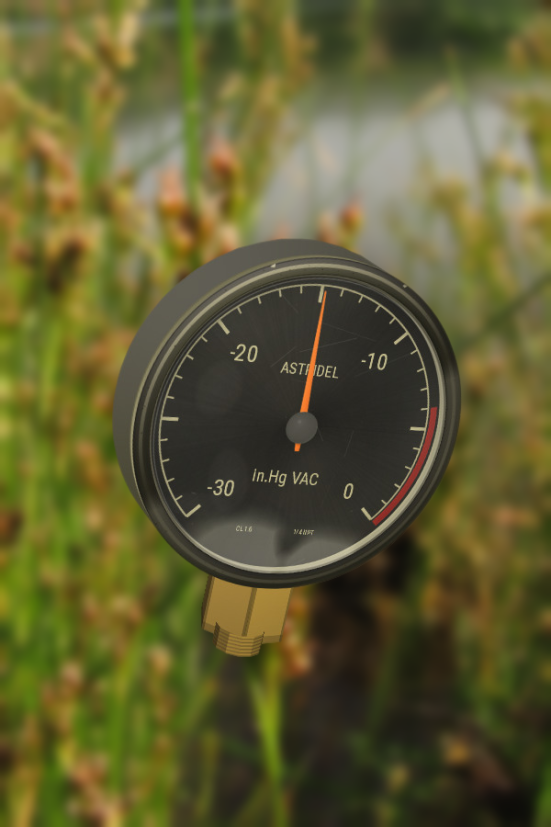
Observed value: {"value": -15, "unit": "inHg"}
